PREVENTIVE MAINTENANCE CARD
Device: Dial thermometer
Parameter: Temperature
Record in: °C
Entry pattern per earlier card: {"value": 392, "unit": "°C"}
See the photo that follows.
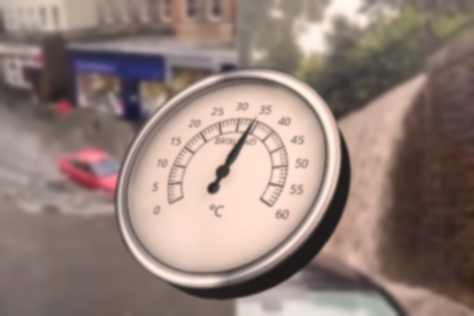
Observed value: {"value": 35, "unit": "°C"}
